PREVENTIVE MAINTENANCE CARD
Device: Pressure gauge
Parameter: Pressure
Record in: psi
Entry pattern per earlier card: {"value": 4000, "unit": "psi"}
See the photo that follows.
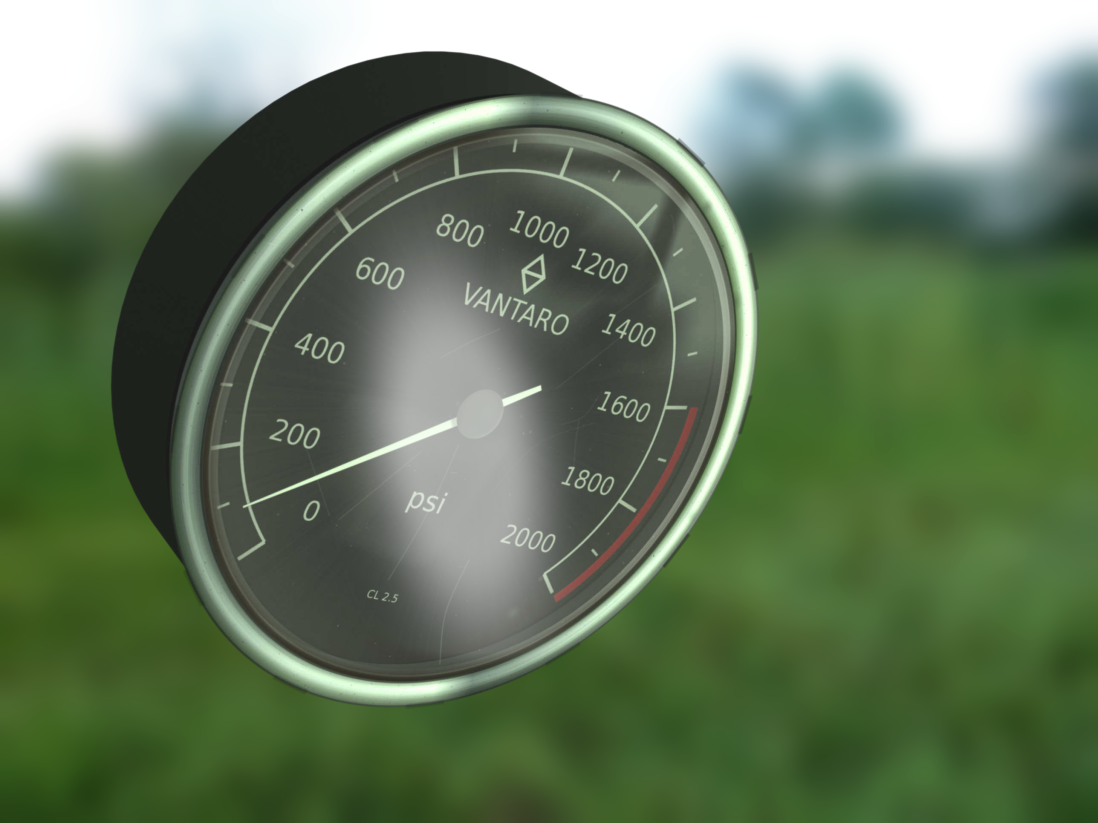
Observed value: {"value": 100, "unit": "psi"}
